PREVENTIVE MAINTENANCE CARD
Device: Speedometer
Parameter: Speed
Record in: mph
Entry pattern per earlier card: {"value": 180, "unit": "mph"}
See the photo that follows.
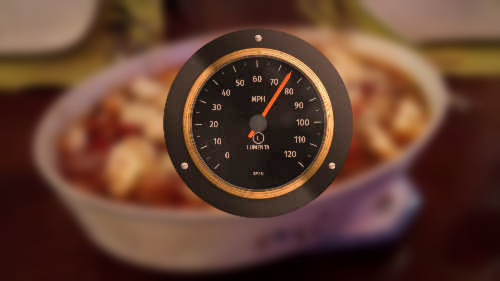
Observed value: {"value": 75, "unit": "mph"}
